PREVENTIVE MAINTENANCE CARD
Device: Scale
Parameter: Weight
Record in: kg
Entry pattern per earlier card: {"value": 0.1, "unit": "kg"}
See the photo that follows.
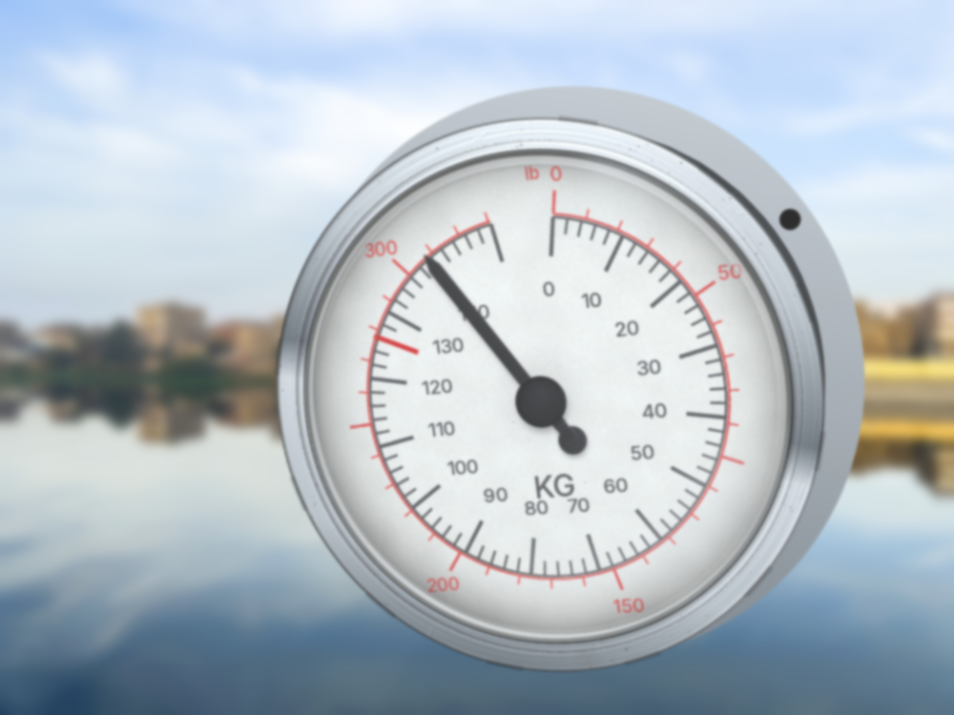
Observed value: {"value": 140, "unit": "kg"}
